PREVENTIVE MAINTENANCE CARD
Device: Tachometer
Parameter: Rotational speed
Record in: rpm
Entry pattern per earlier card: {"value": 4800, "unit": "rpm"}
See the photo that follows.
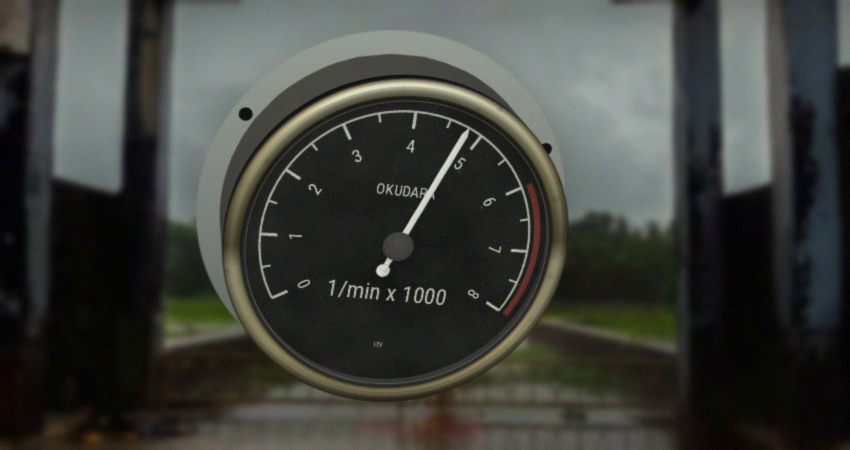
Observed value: {"value": 4750, "unit": "rpm"}
